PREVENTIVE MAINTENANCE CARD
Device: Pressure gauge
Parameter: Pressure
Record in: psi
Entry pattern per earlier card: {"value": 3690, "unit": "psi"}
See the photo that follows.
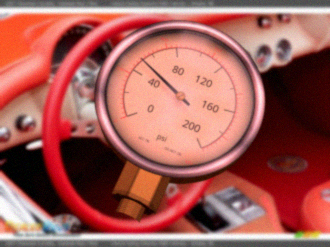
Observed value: {"value": 50, "unit": "psi"}
